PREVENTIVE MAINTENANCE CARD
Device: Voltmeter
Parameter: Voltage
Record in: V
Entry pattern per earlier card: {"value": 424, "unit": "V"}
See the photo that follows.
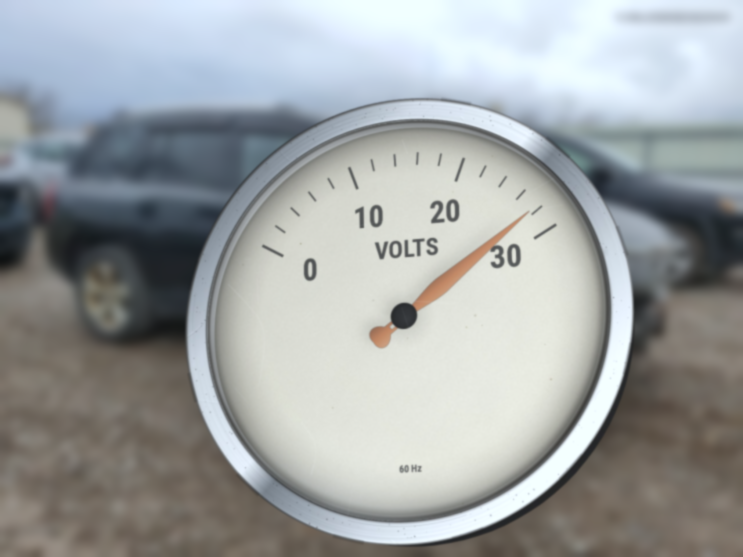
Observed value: {"value": 28, "unit": "V"}
